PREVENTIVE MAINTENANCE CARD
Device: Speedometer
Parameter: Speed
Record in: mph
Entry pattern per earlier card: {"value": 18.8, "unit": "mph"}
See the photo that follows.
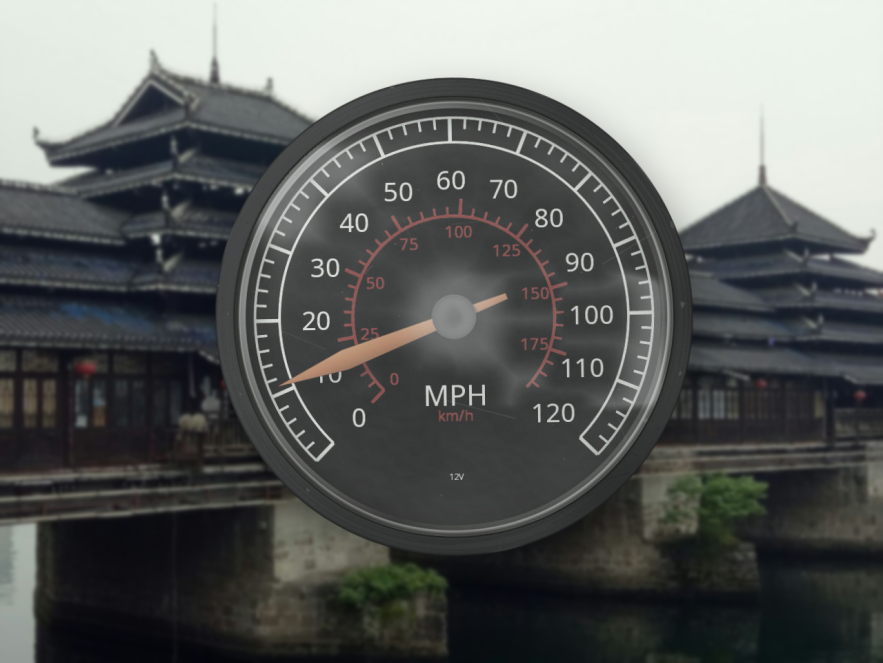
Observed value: {"value": 11, "unit": "mph"}
